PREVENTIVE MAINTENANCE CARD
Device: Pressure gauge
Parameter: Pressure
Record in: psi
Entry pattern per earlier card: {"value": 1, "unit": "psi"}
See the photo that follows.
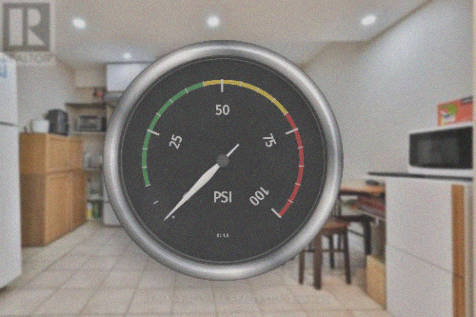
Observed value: {"value": 0, "unit": "psi"}
